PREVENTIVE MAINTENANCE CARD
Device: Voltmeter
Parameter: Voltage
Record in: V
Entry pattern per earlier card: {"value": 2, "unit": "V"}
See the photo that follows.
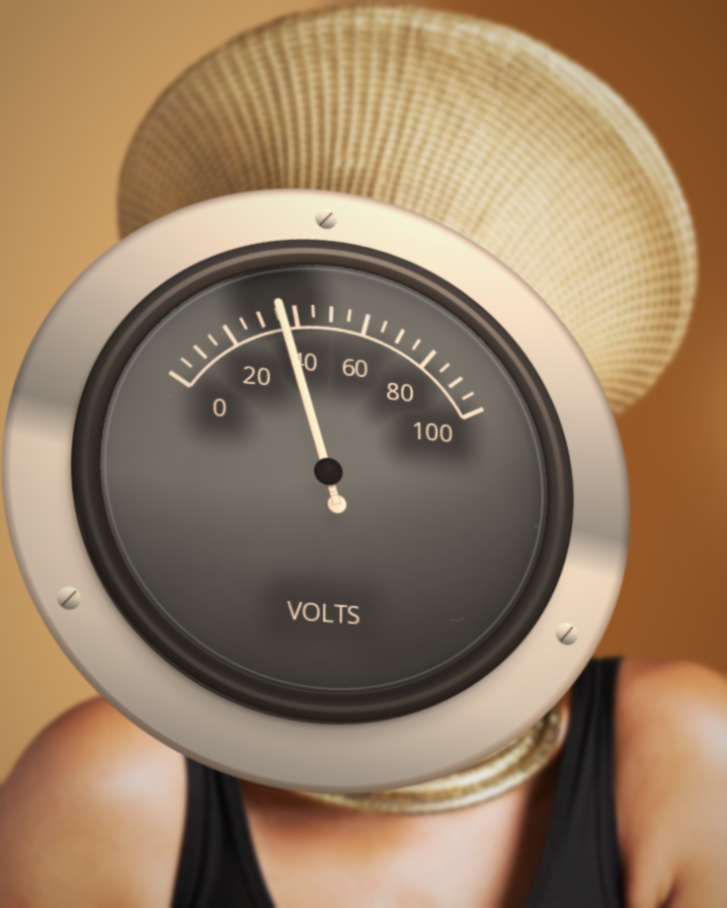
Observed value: {"value": 35, "unit": "V"}
